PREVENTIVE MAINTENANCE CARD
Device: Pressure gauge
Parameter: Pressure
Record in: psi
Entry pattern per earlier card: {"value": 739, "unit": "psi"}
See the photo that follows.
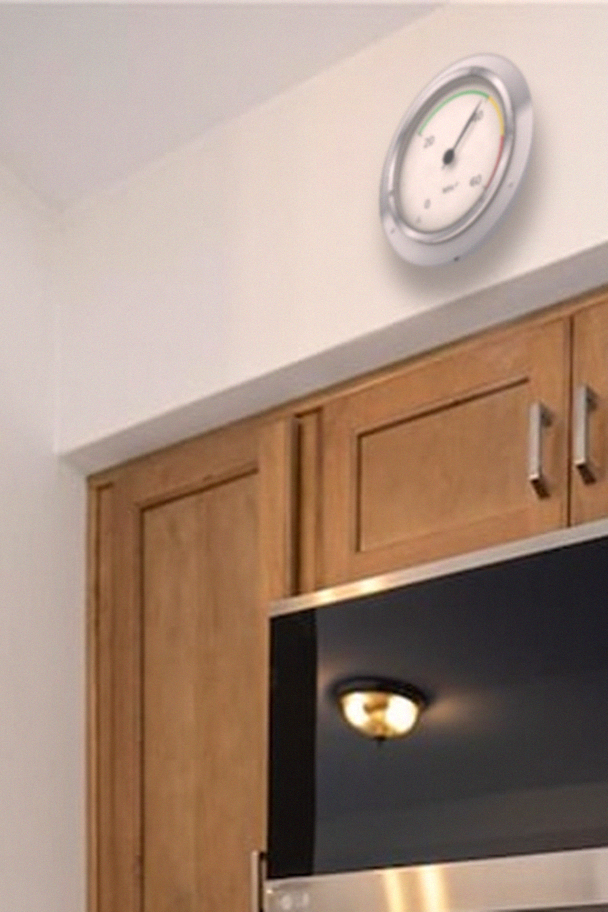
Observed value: {"value": 40, "unit": "psi"}
